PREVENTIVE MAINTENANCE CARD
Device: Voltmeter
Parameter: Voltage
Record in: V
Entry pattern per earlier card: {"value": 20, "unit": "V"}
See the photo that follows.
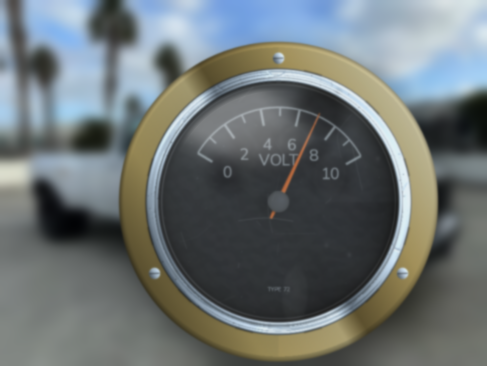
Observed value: {"value": 7, "unit": "V"}
